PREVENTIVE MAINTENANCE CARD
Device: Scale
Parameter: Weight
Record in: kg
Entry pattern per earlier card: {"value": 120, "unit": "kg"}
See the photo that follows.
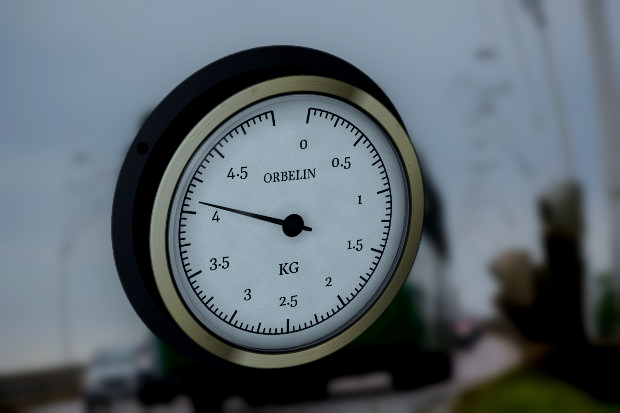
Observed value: {"value": 4.1, "unit": "kg"}
